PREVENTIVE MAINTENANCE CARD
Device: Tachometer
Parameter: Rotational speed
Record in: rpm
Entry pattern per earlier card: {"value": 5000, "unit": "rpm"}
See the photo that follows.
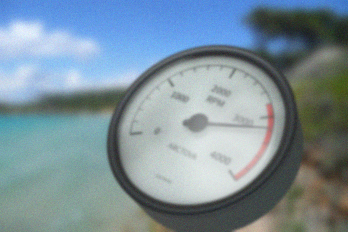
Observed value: {"value": 3200, "unit": "rpm"}
